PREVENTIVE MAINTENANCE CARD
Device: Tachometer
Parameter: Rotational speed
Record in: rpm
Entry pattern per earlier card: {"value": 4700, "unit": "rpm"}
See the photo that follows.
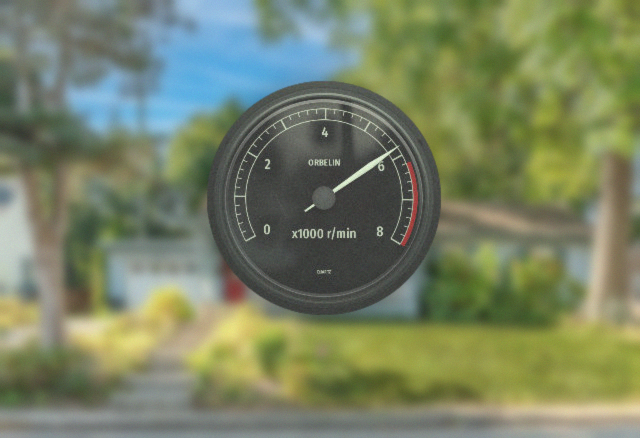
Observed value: {"value": 5800, "unit": "rpm"}
